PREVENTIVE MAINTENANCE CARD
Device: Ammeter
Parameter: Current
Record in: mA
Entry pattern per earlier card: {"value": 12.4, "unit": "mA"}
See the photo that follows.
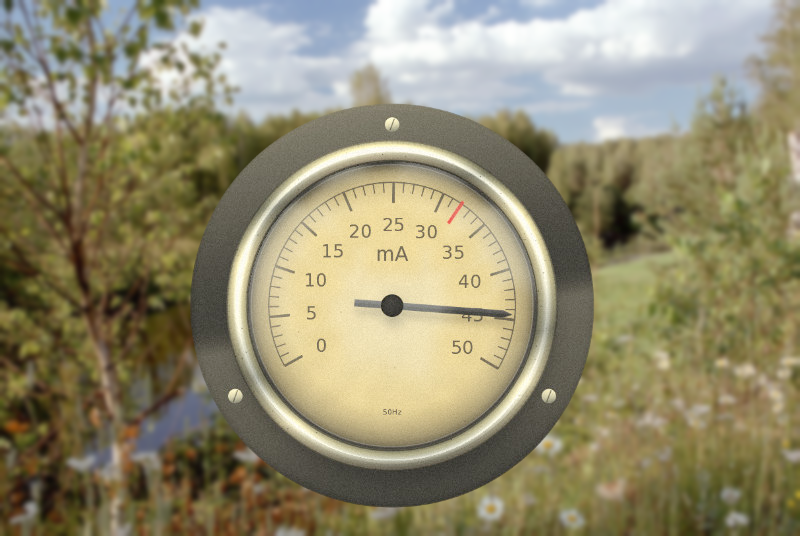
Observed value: {"value": 44.5, "unit": "mA"}
